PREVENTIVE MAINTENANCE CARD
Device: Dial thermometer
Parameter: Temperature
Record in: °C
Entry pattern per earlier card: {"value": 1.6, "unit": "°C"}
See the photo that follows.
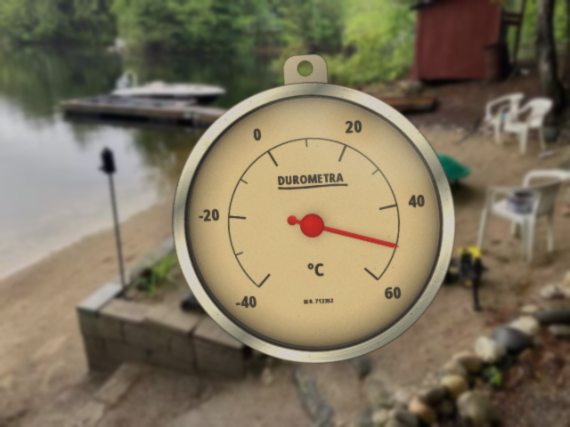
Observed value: {"value": 50, "unit": "°C"}
